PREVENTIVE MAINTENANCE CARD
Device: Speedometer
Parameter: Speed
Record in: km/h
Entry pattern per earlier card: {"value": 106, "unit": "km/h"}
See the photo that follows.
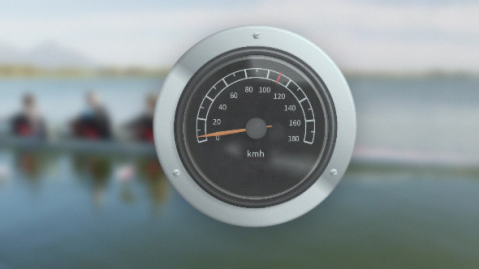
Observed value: {"value": 5, "unit": "km/h"}
